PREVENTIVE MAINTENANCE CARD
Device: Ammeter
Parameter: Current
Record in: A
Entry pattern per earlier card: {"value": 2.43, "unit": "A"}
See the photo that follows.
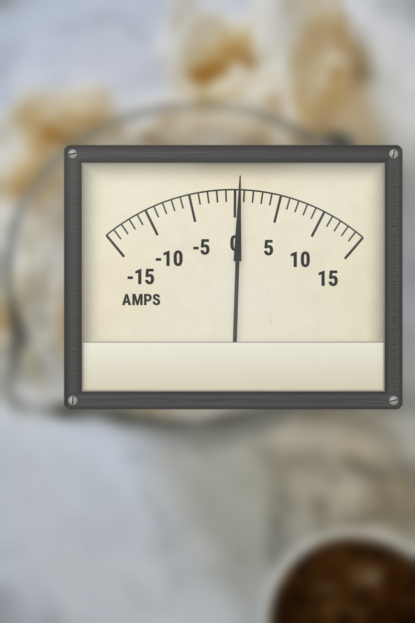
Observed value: {"value": 0.5, "unit": "A"}
